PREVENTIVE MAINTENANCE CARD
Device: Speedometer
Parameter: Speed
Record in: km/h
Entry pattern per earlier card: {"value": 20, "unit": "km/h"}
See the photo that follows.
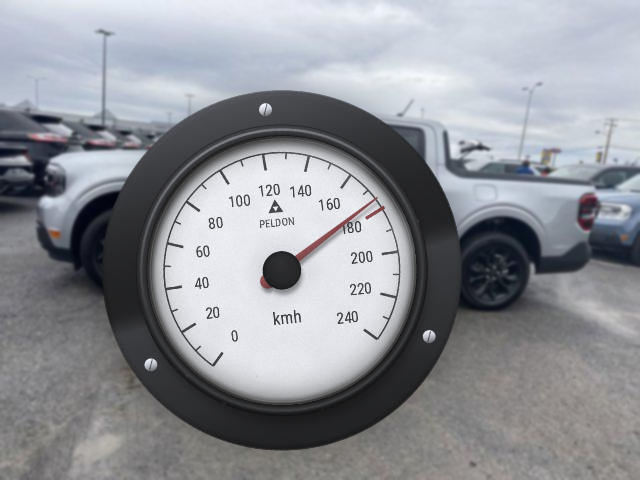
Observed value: {"value": 175, "unit": "km/h"}
